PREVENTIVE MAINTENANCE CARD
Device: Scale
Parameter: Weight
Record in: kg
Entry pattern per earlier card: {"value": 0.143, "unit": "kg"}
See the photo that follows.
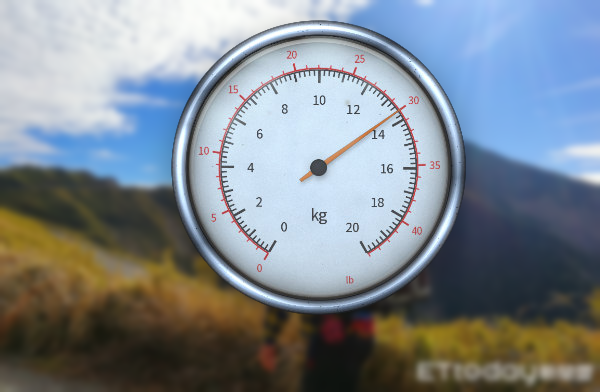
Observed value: {"value": 13.6, "unit": "kg"}
